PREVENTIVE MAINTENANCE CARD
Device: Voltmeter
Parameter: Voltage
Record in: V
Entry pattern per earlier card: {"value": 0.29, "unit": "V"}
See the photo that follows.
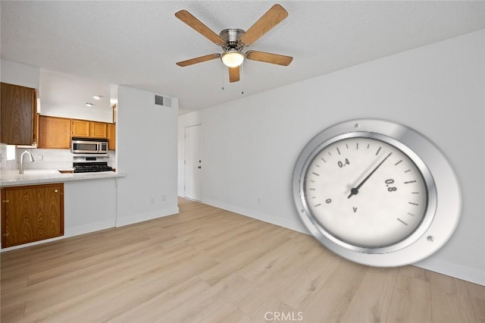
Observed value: {"value": 0.65, "unit": "V"}
